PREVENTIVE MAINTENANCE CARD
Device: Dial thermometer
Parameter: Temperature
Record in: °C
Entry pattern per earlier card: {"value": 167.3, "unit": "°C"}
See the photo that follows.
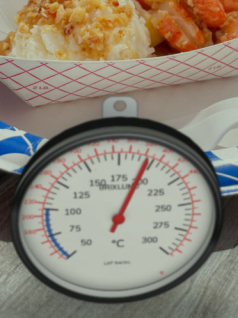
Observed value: {"value": 195, "unit": "°C"}
